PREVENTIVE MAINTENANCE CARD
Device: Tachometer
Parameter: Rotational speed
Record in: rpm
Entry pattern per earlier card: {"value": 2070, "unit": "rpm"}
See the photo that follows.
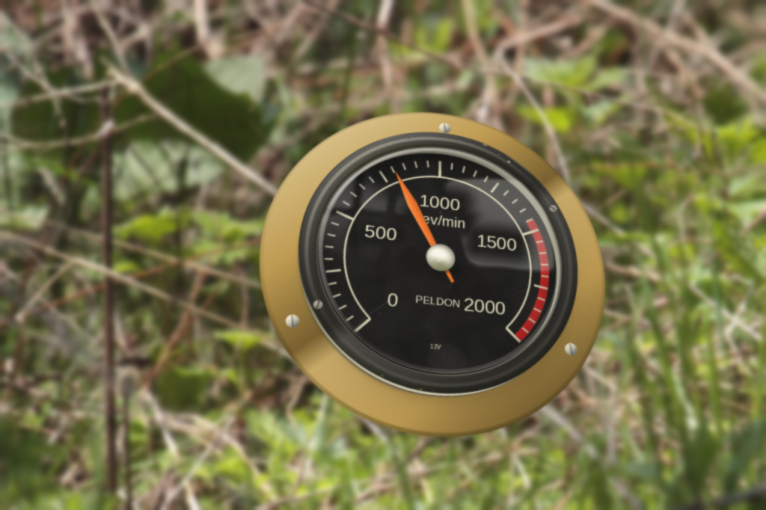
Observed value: {"value": 800, "unit": "rpm"}
